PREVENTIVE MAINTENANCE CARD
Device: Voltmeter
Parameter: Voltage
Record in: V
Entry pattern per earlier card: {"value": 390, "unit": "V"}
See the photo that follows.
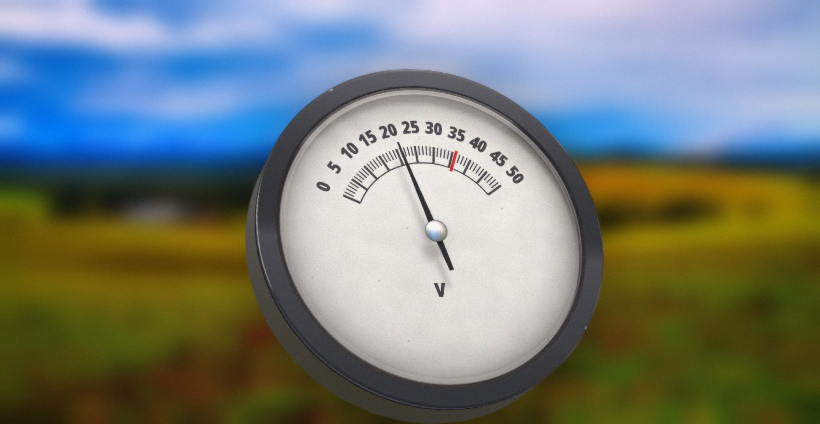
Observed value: {"value": 20, "unit": "V"}
